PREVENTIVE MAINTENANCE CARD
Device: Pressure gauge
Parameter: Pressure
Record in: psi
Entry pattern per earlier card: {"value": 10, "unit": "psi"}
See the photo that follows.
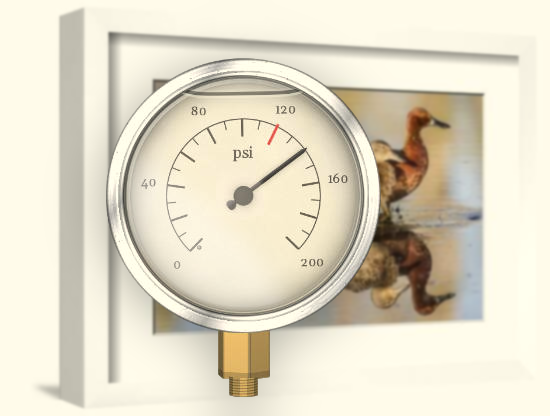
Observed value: {"value": 140, "unit": "psi"}
